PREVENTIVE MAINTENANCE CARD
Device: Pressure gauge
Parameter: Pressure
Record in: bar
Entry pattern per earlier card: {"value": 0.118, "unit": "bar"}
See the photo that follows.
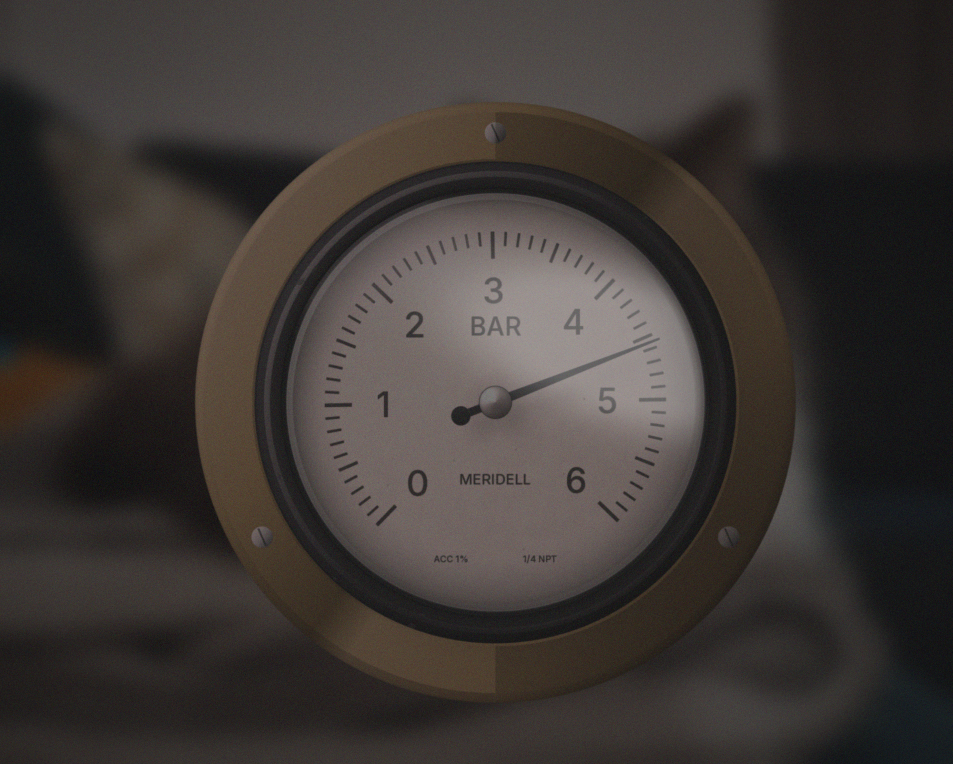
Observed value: {"value": 4.55, "unit": "bar"}
